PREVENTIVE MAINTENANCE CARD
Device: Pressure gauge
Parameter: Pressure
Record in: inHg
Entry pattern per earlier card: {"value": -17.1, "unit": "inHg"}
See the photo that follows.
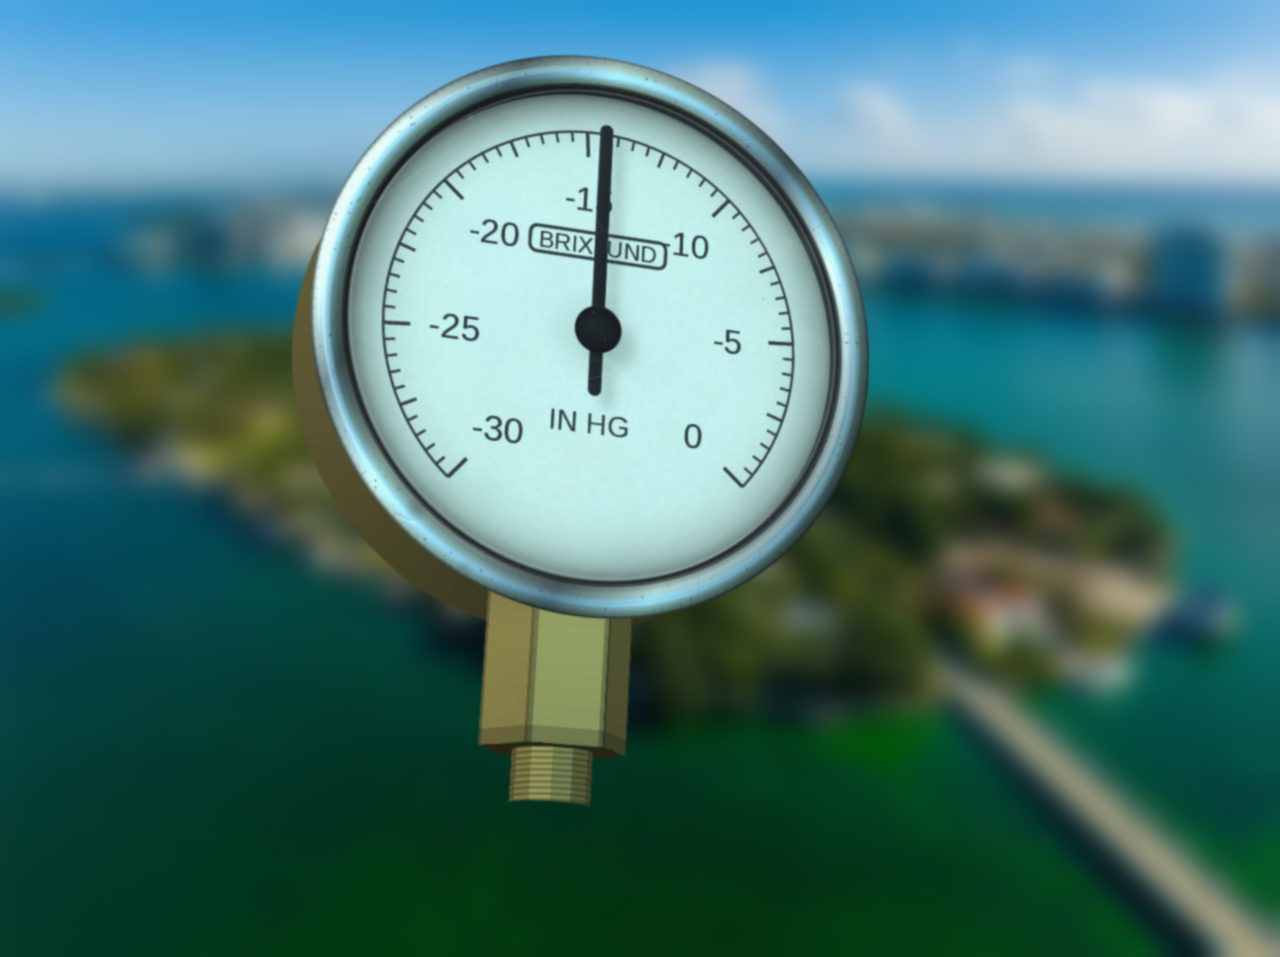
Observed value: {"value": -14.5, "unit": "inHg"}
